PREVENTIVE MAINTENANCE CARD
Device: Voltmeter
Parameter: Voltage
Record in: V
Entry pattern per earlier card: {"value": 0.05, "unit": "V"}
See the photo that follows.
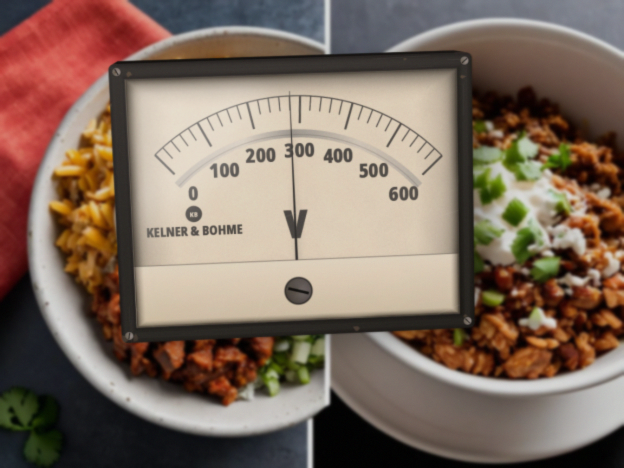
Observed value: {"value": 280, "unit": "V"}
